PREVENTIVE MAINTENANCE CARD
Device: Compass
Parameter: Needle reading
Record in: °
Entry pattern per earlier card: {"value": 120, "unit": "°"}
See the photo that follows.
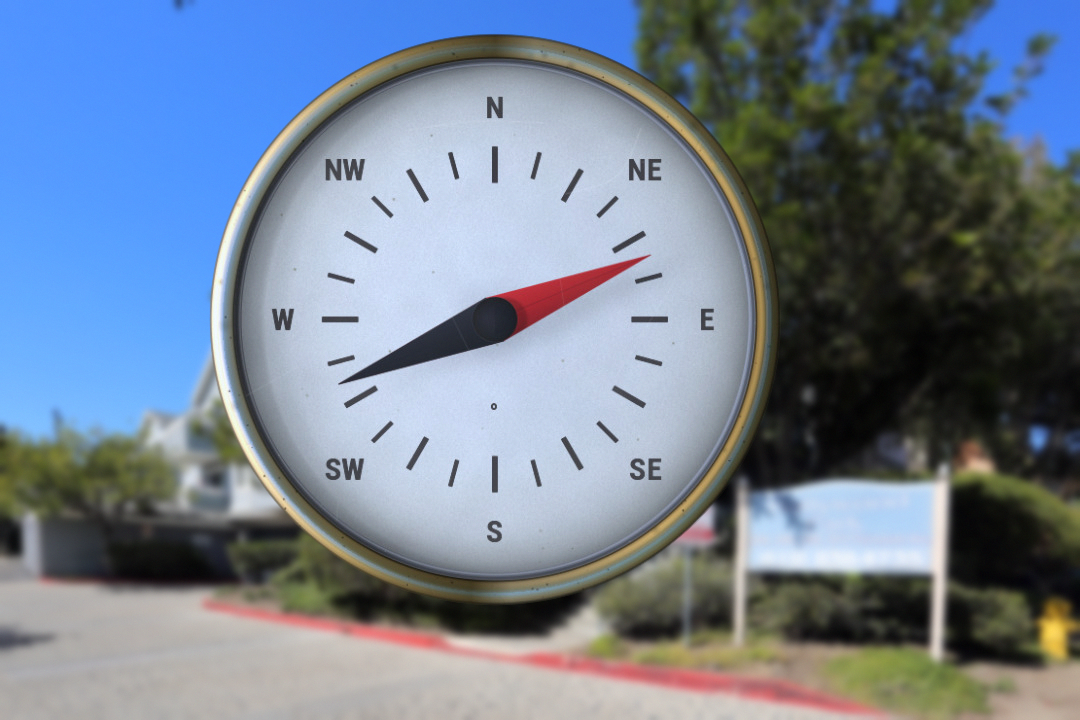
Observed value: {"value": 67.5, "unit": "°"}
